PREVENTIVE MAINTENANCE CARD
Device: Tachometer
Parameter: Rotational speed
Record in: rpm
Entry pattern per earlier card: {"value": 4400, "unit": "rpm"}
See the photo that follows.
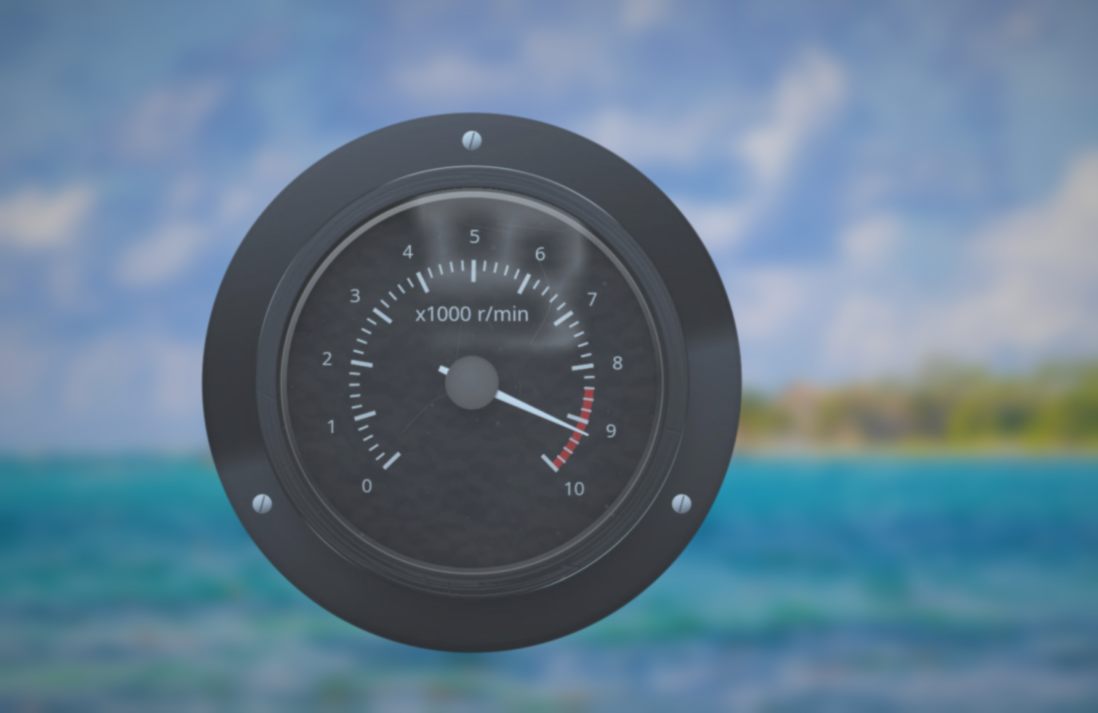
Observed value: {"value": 9200, "unit": "rpm"}
